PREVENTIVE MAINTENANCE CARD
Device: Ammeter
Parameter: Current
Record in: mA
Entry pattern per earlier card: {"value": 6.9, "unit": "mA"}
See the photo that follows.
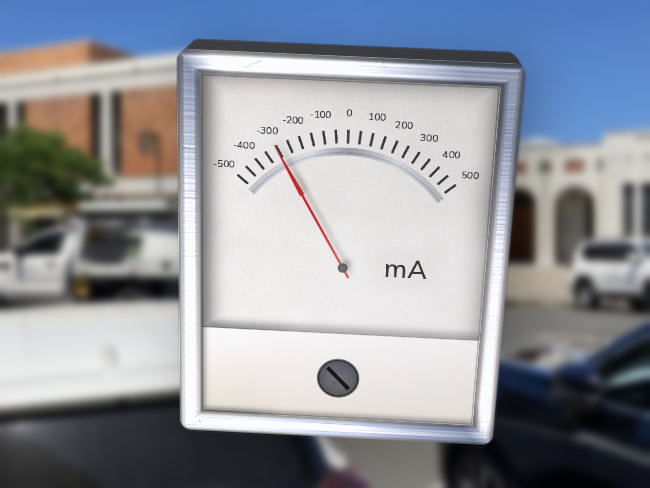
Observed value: {"value": -300, "unit": "mA"}
